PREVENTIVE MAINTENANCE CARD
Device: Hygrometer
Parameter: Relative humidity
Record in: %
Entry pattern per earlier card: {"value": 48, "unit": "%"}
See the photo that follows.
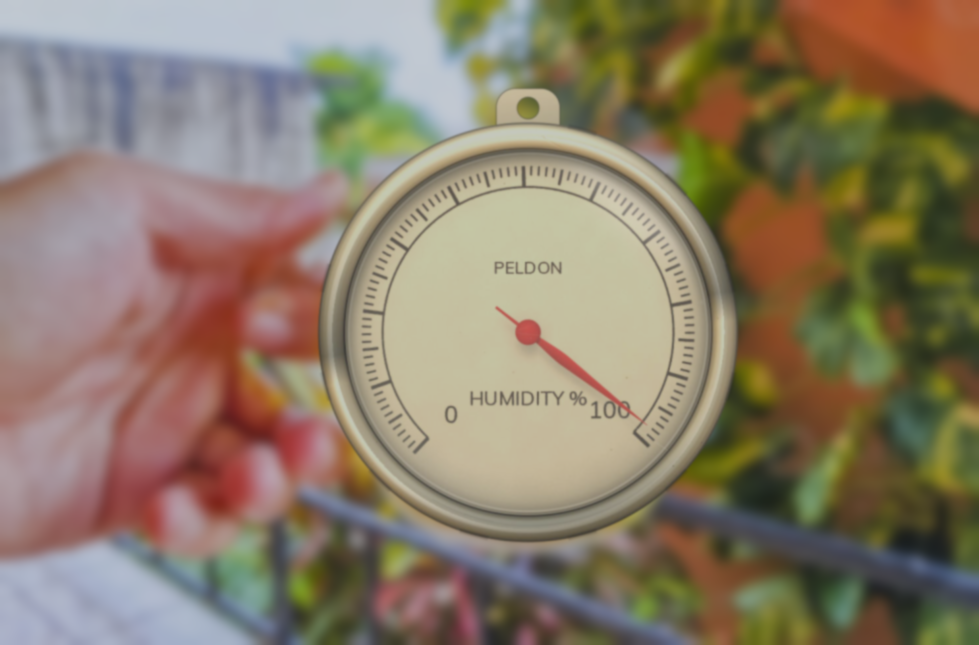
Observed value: {"value": 98, "unit": "%"}
